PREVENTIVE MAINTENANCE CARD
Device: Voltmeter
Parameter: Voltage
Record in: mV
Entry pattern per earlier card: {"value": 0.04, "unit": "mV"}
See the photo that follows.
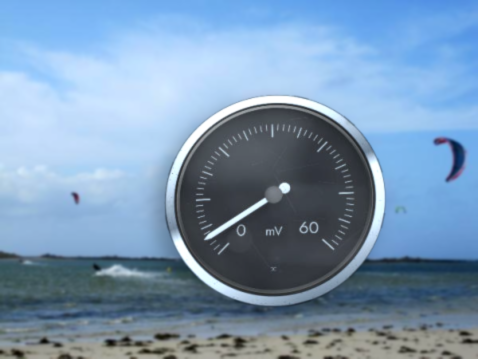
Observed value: {"value": 3, "unit": "mV"}
